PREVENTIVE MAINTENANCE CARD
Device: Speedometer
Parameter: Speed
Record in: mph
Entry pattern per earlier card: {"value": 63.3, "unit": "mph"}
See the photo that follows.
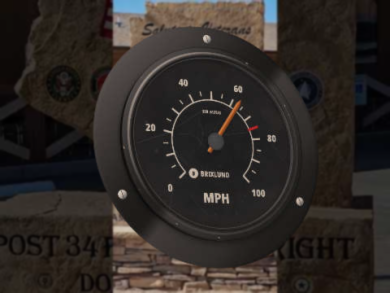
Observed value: {"value": 62.5, "unit": "mph"}
